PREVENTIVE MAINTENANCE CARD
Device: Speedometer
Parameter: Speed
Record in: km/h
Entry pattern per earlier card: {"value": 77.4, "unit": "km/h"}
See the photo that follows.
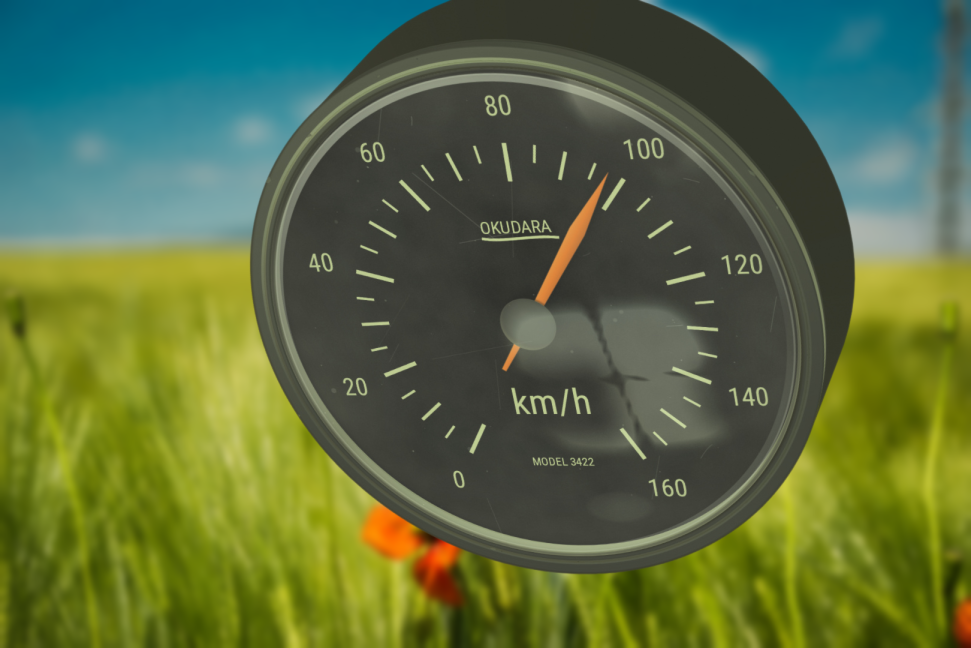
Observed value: {"value": 97.5, "unit": "km/h"}
